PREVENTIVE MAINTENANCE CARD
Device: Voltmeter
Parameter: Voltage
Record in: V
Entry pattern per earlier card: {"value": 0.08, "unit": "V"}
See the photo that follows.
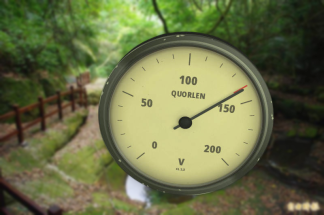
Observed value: {"value": 140, "unit": "V"}
